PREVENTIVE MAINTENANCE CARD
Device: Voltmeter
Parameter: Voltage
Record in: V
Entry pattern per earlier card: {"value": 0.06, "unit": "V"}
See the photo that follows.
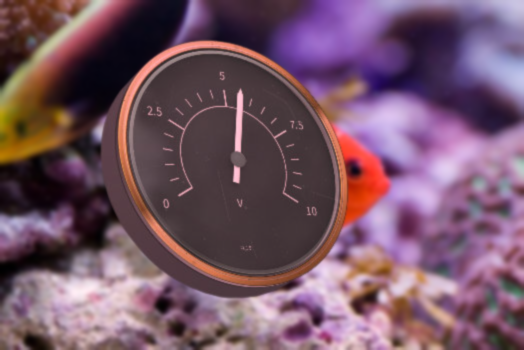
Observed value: {"value": 5.5, "unit": "V"}
